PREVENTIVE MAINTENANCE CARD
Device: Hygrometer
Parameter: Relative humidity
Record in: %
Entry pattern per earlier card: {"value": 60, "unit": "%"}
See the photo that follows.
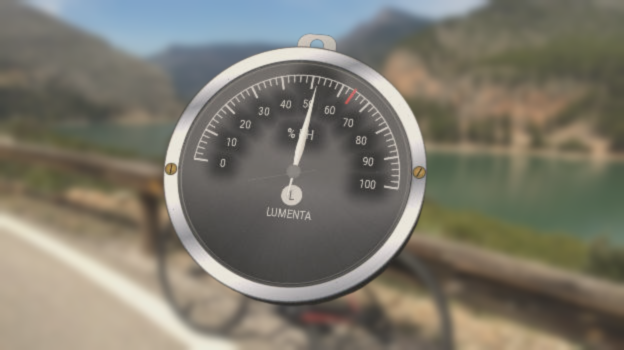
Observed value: {"value": 52, "unit": "%"}
